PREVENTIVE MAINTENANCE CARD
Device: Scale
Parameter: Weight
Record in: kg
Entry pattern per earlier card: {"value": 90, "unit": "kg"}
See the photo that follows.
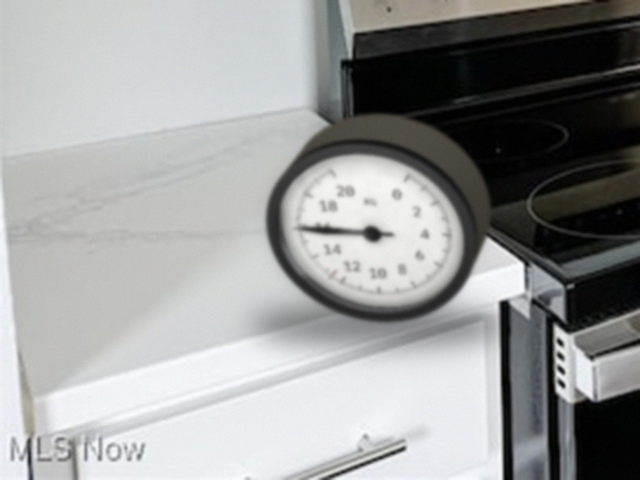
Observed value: {"value": 16, "unit": "kg"}
